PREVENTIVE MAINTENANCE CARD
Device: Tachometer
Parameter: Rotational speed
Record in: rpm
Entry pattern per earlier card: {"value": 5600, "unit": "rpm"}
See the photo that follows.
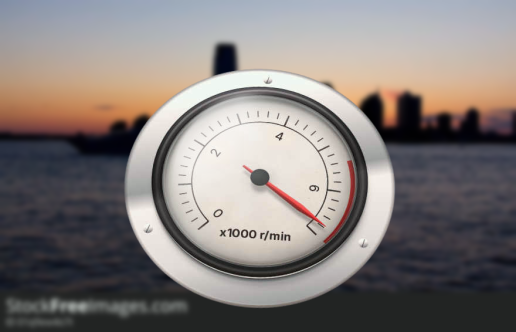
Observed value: {"value": 6800, "unit": "rpm"}
